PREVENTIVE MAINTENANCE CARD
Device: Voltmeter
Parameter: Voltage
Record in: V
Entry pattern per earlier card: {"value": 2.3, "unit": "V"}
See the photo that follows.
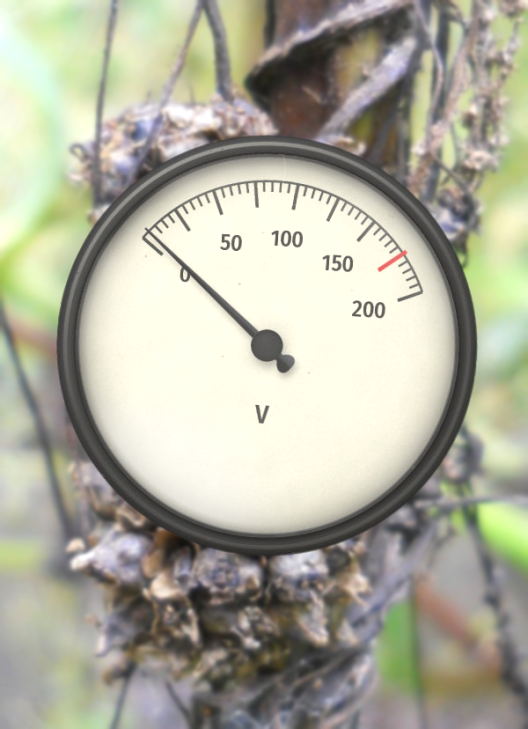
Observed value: {"value": 5, "unit": "V"}
